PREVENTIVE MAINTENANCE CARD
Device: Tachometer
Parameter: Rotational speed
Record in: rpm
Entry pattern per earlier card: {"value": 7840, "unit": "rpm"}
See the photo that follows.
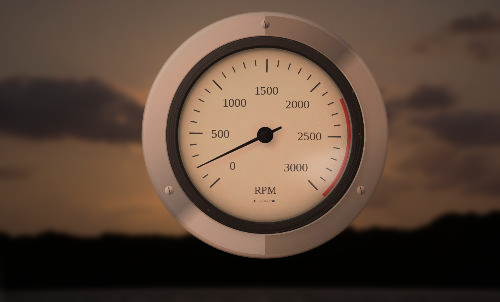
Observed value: {"value": 200, "unit": "rpm"}
